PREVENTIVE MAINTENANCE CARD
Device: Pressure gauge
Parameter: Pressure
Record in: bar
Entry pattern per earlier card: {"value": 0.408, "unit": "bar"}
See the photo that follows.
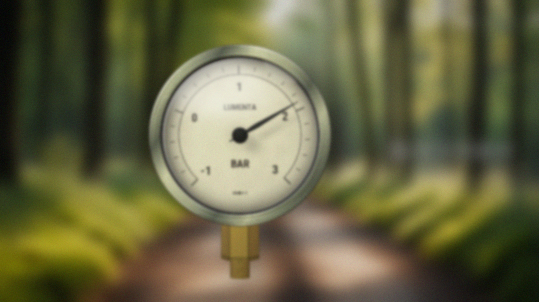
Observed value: {"value": 1.9, "unit": "bar"}
